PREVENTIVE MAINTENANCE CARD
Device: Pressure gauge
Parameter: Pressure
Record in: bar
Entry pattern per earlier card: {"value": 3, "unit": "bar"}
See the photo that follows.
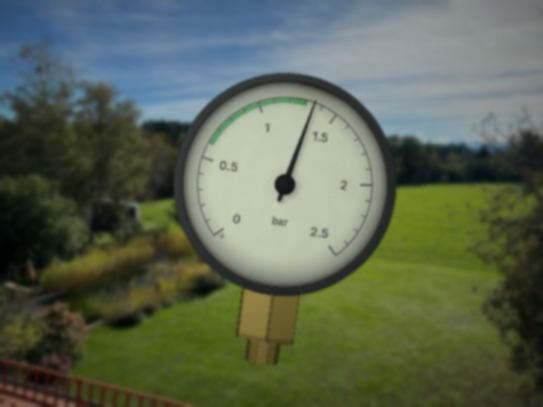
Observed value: {"value": 1.35, "unit": "bar"}
